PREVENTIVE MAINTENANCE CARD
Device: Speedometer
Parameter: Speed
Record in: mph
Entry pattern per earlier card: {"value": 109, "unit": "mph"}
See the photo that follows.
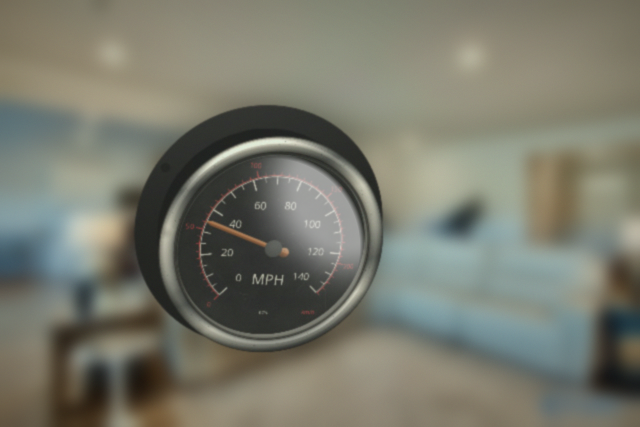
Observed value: {"value": 35, "unit": "mph"}
